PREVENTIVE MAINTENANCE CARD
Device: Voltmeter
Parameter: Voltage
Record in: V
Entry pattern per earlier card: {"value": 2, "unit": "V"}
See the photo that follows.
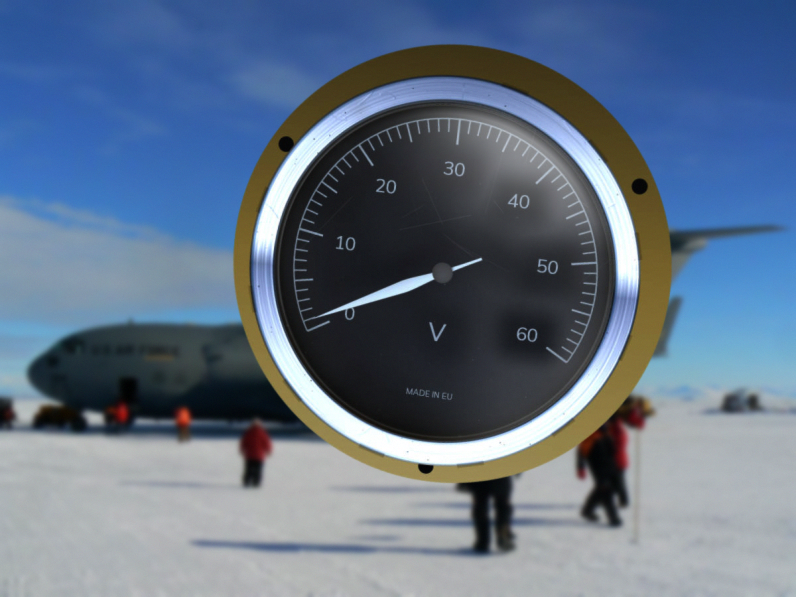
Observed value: {"value": 1, "unit": "V"}
